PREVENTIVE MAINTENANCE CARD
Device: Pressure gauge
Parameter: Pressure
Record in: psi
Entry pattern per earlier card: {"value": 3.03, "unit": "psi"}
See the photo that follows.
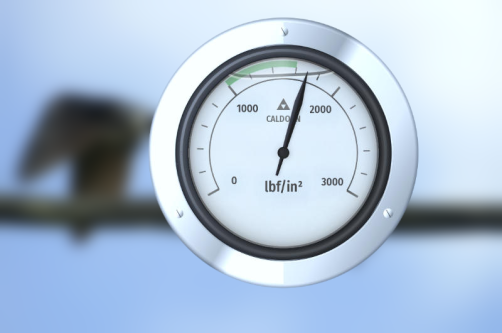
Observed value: {"value": 1700, "unit": "psi"}
